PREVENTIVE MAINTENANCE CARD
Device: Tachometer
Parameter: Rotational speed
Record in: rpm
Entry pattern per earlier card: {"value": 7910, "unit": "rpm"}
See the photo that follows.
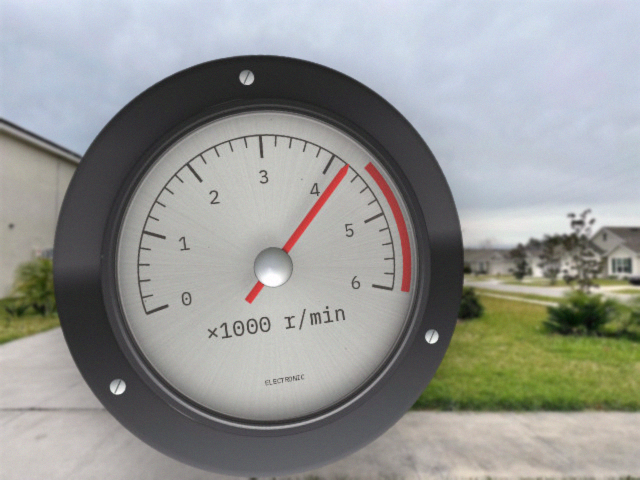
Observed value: {"value": 4200, "unit": "rpm"}
